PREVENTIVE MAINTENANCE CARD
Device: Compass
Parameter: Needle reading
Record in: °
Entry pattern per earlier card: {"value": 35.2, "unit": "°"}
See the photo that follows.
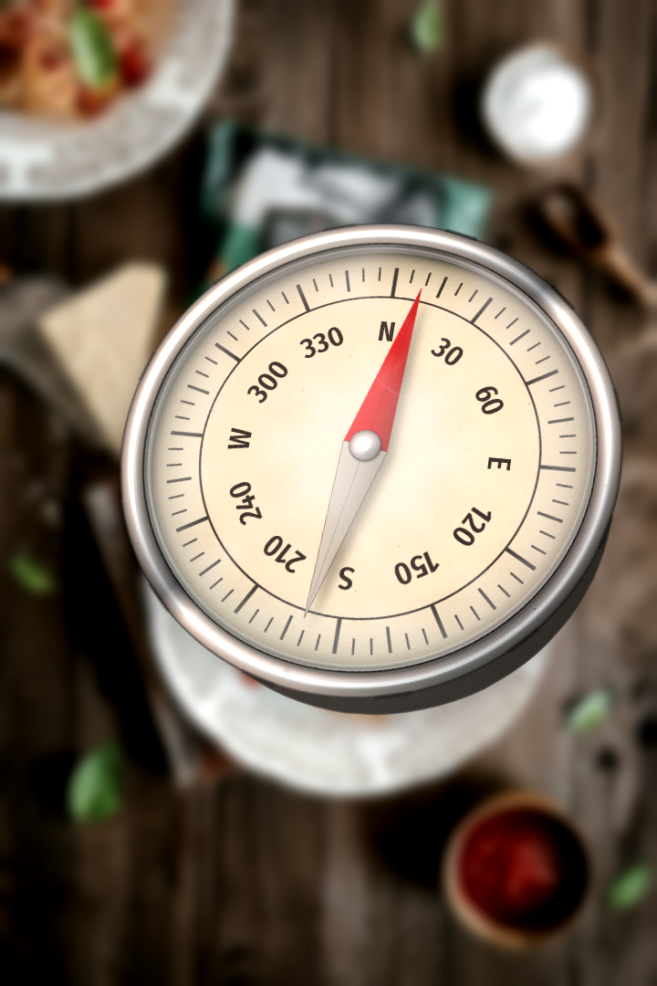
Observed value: {"value": 10, "unit": "°"}
